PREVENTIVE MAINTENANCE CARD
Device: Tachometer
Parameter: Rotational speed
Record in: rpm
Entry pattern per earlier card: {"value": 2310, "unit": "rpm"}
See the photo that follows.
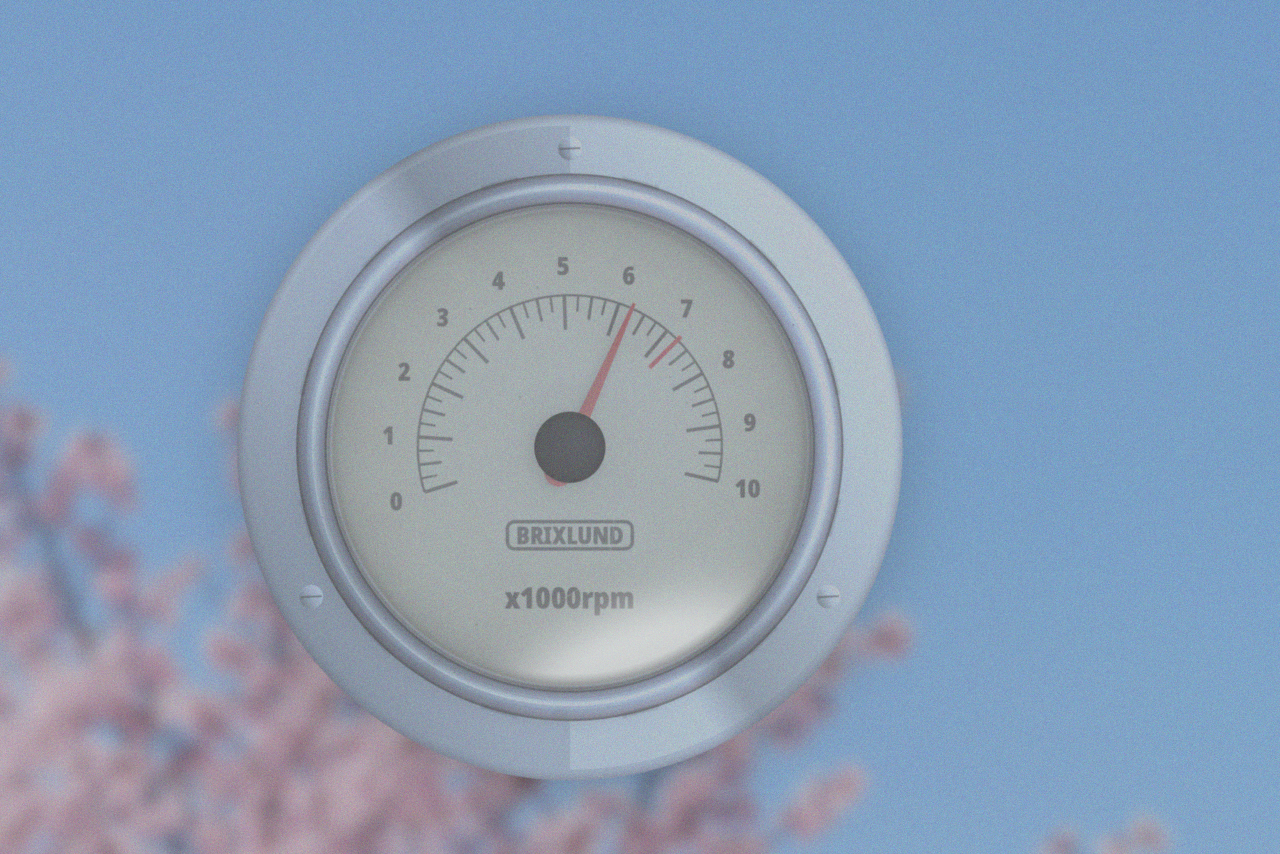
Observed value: {"value": 6250, "unit": "rpm"}
